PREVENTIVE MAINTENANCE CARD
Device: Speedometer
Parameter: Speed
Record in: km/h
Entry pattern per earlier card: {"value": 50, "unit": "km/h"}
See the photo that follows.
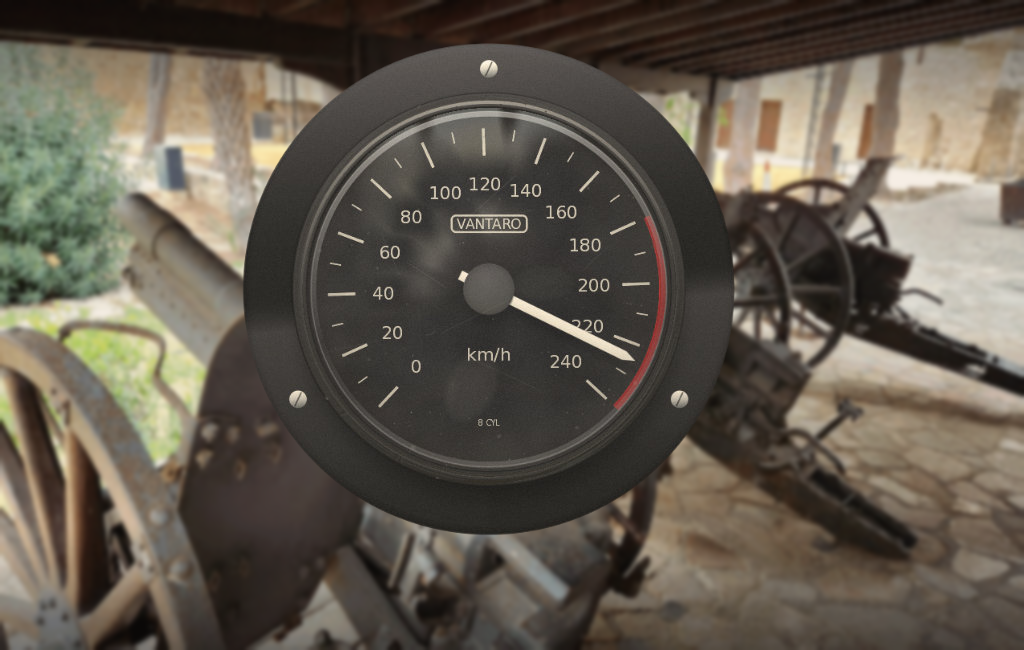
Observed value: {"value": 225, "unit": "km/h"}
